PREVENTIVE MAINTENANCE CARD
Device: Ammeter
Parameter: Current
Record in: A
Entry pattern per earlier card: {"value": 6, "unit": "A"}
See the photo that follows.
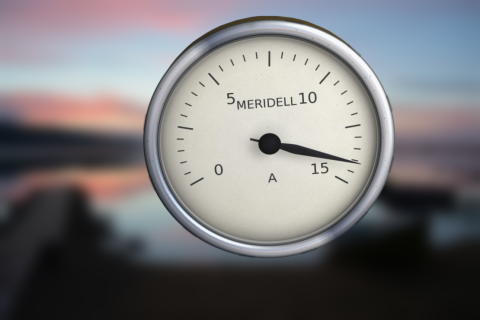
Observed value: {"value": 14, "unit": "A"}
